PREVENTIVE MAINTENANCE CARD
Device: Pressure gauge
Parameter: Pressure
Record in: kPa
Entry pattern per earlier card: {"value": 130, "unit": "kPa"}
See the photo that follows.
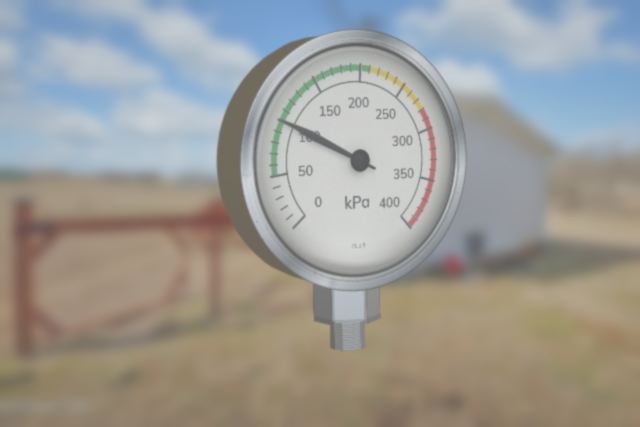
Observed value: {"value": 100, "unit": "kPa"}
